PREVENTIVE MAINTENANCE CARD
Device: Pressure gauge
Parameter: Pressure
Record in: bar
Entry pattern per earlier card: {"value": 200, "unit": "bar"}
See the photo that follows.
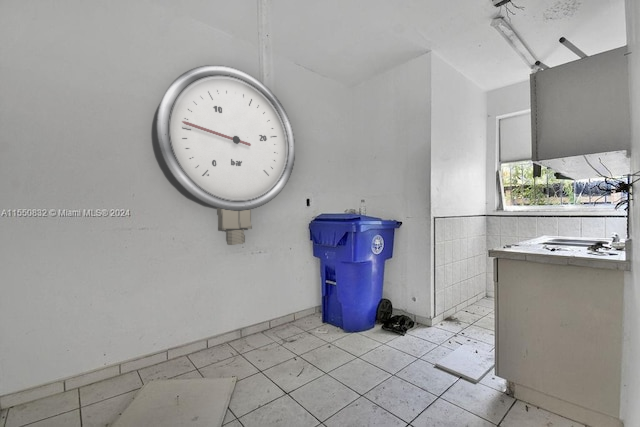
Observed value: {"value": 5.5, "unit": "bar"}
